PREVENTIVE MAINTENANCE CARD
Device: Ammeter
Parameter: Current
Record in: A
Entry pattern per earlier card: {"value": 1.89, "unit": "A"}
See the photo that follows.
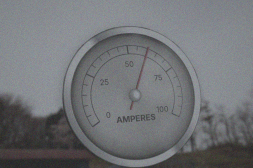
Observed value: {"value": 60, "unit": "A"}
